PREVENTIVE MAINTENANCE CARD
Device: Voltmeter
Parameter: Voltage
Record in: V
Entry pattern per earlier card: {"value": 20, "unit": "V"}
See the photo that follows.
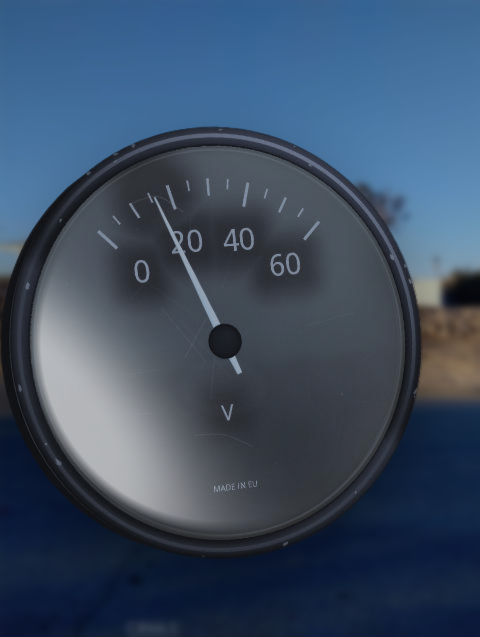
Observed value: {"value": 15, "unit": "V"}
